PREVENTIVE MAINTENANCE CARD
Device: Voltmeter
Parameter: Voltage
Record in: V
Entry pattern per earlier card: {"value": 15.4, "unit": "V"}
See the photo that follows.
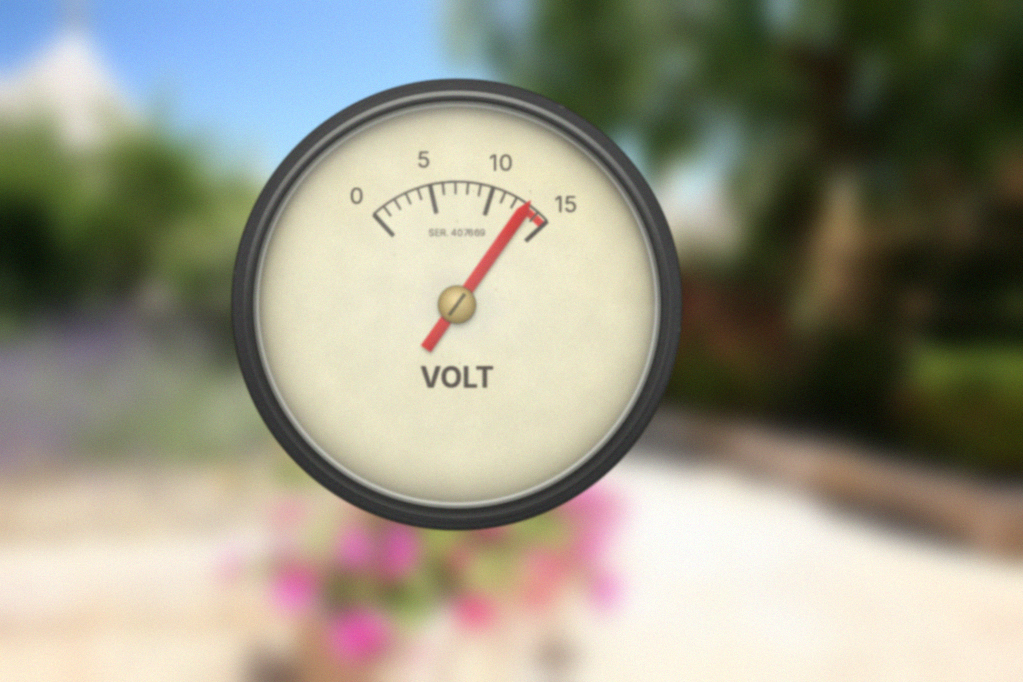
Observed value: {"value": 13, "unit": "V"}
